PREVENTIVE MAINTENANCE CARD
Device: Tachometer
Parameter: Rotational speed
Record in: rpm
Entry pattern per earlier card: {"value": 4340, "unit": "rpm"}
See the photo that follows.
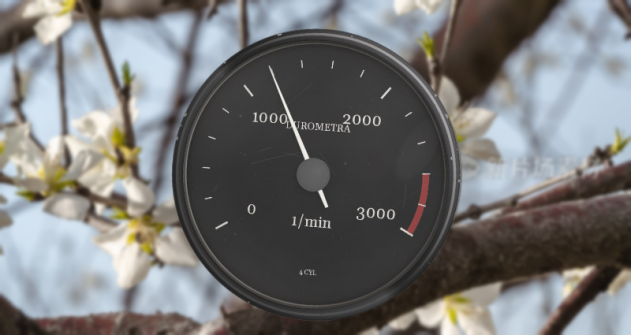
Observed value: {"value": 1200, "unit": "rpm"}
